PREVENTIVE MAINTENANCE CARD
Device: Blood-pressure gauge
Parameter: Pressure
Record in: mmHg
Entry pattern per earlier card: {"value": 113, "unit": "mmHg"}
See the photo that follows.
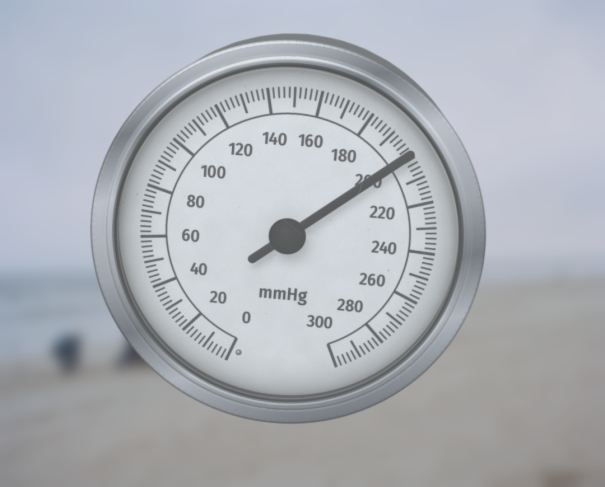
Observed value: {"value": 200, "unit": "mmHg"}
